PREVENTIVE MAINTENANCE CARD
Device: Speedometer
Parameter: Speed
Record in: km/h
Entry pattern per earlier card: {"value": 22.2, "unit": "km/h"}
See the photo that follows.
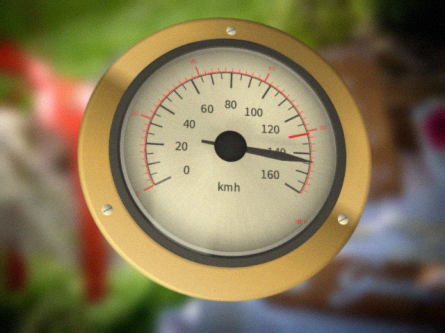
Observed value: {"value": 145, "unit": "km/h"}
